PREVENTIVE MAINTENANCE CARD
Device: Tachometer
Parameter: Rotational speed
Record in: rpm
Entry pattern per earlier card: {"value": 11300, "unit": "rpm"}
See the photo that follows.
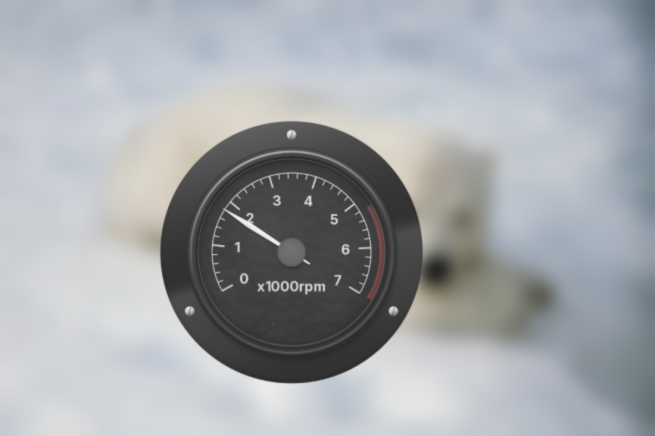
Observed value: {"value": 1800, "unit": "rpm"}
